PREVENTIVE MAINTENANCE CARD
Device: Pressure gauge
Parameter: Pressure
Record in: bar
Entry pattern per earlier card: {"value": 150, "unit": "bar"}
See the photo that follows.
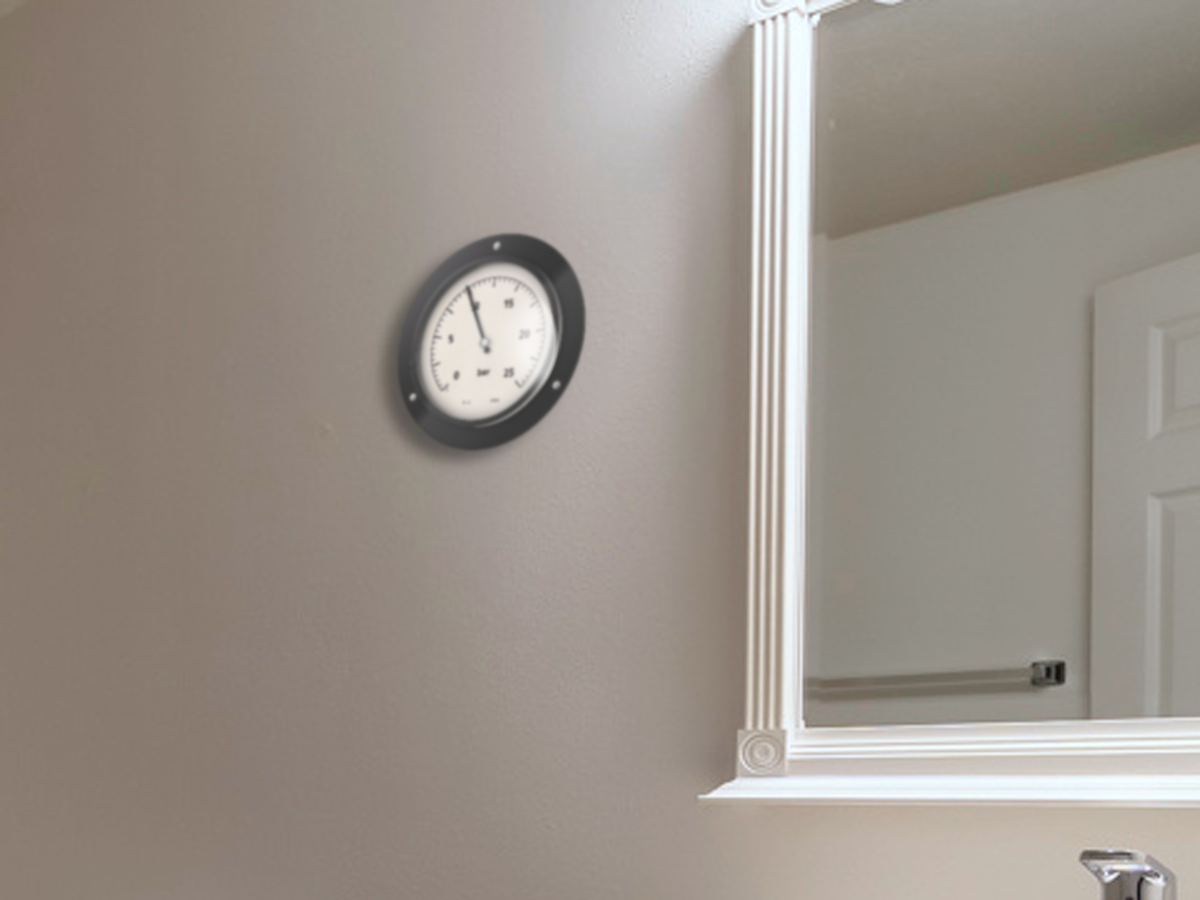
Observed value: {"value": 10, "unit": "bar"}
